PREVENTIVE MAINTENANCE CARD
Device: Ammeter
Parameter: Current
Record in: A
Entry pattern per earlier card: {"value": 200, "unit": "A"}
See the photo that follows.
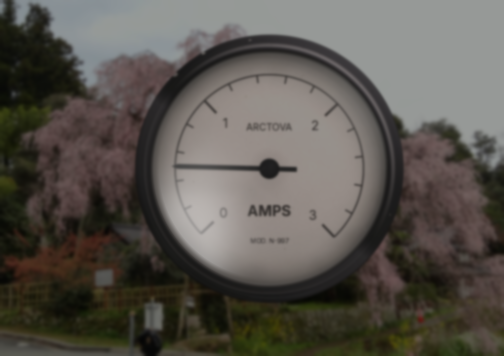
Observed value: {"value": 0.5, "unit": "A"}
